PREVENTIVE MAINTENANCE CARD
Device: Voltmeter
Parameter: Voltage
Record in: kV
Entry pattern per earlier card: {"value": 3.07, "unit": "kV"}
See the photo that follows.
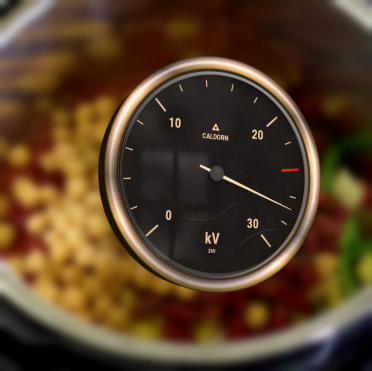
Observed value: {"value": 27, "unit": "kV"}
